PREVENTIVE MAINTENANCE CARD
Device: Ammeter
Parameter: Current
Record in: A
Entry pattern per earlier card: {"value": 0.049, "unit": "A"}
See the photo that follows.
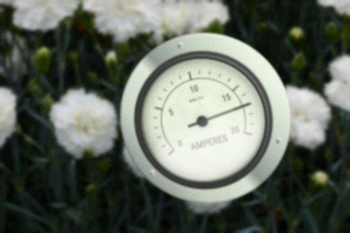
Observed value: {"value": 17, "unit": "A"}
